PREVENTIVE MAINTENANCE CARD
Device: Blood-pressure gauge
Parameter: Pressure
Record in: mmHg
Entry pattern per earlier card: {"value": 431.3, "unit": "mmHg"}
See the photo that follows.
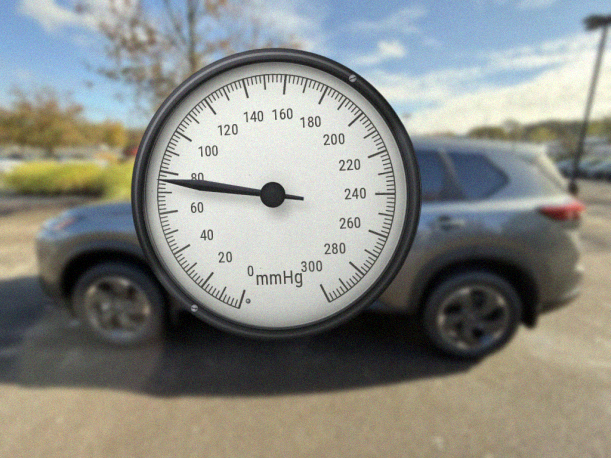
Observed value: {"value": 76, "unit": "mmHg"}
